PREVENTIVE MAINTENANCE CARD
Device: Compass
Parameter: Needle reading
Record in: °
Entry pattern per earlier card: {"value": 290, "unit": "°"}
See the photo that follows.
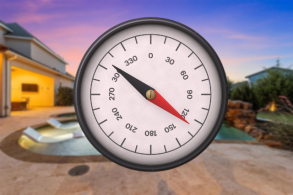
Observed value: {"value": 127.5, "unit": "°"}
